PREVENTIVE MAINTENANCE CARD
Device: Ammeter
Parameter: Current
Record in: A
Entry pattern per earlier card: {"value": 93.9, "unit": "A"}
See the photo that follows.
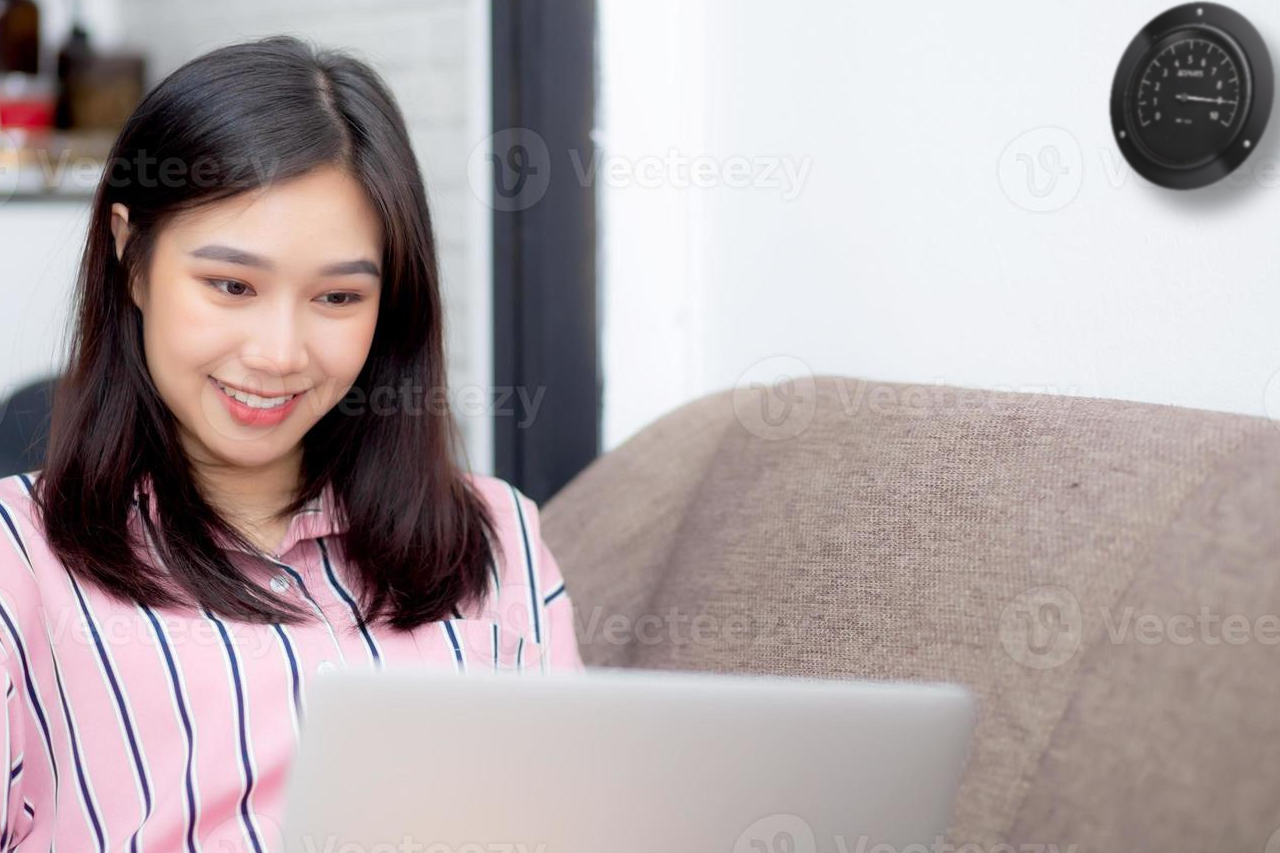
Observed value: {"value": 9, "unit": "A"}
